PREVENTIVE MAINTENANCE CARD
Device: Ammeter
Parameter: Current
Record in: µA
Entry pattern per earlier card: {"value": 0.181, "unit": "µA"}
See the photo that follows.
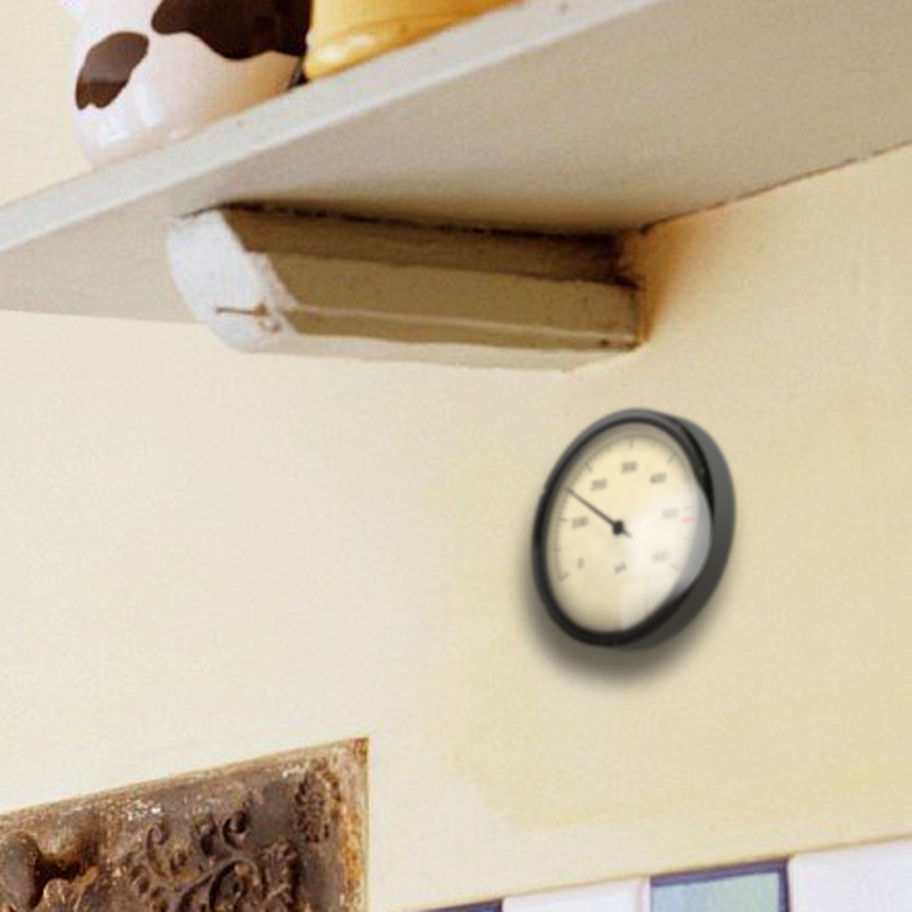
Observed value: {"value": 150, "unit": "µA"}
